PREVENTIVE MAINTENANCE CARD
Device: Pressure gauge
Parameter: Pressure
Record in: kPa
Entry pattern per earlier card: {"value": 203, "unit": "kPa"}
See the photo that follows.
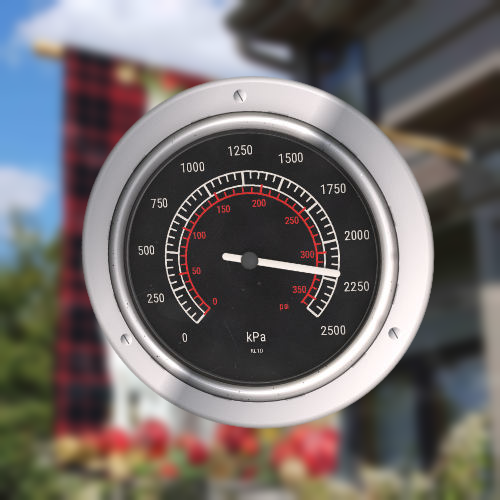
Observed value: {"value": 2200, "unit": "kPa"}
